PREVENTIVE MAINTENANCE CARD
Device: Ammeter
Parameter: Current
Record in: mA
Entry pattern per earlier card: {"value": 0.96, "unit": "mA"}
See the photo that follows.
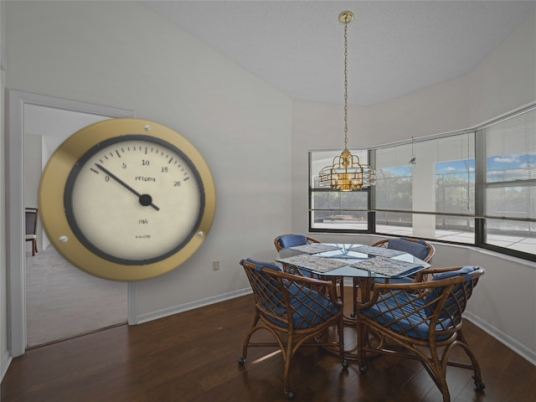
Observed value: {"value": 1, "unit": "mA"}
